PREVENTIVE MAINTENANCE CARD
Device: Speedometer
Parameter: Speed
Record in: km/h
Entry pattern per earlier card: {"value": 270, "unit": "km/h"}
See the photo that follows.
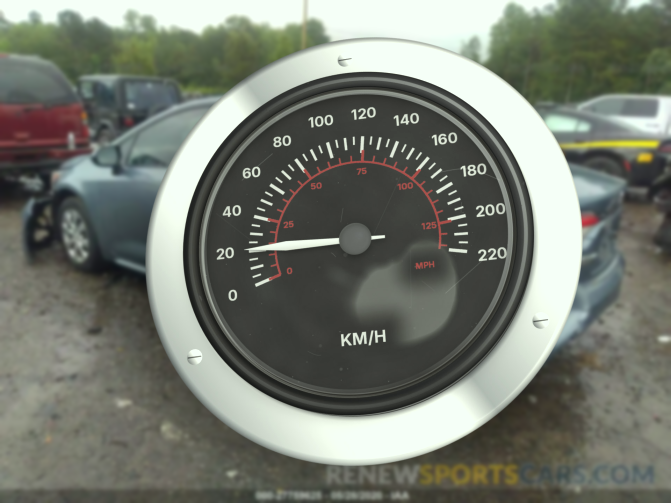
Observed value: {"value": 20, "unit": "km/h"}
